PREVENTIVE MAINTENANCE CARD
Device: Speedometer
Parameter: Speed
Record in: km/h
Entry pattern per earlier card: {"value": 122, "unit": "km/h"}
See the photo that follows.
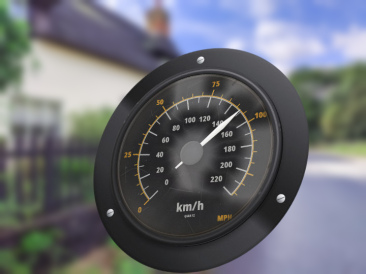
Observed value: {"value": 150, "unit": "km/h"}
